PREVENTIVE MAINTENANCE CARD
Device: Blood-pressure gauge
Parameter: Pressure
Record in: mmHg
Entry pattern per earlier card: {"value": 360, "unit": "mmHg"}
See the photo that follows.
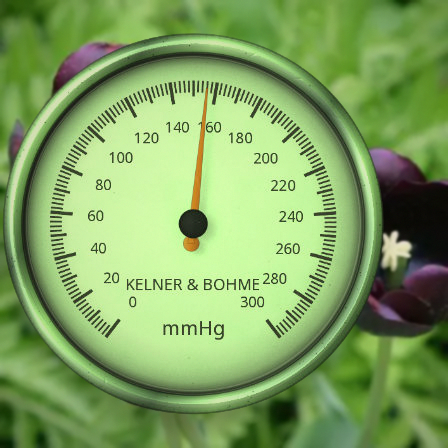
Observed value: {"value": 156, "unit": "mmHg"}
